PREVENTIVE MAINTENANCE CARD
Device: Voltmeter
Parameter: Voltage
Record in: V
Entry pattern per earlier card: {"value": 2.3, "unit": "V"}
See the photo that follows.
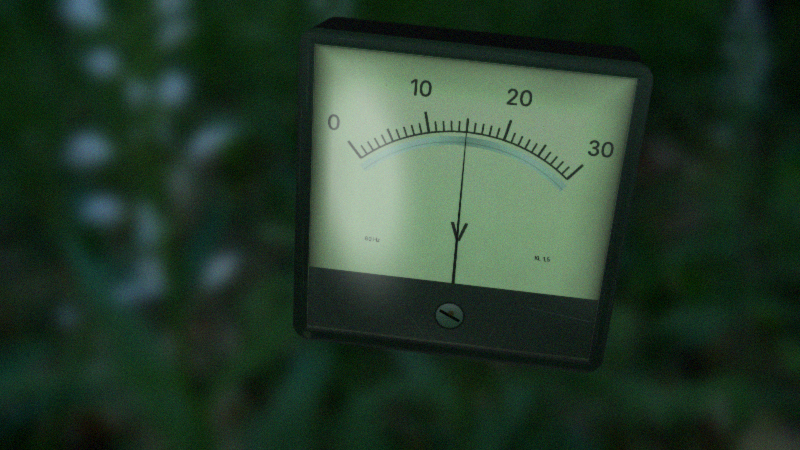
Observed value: {"value": 15, "unit": "V"}
